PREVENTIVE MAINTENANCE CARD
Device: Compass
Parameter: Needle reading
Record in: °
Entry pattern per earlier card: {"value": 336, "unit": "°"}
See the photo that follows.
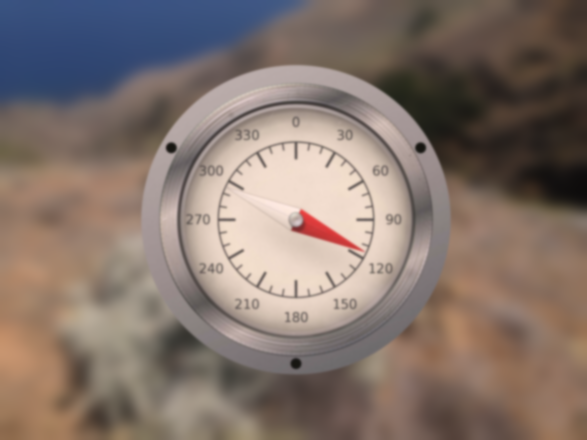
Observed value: {"value": 115, "unit": "°"}
